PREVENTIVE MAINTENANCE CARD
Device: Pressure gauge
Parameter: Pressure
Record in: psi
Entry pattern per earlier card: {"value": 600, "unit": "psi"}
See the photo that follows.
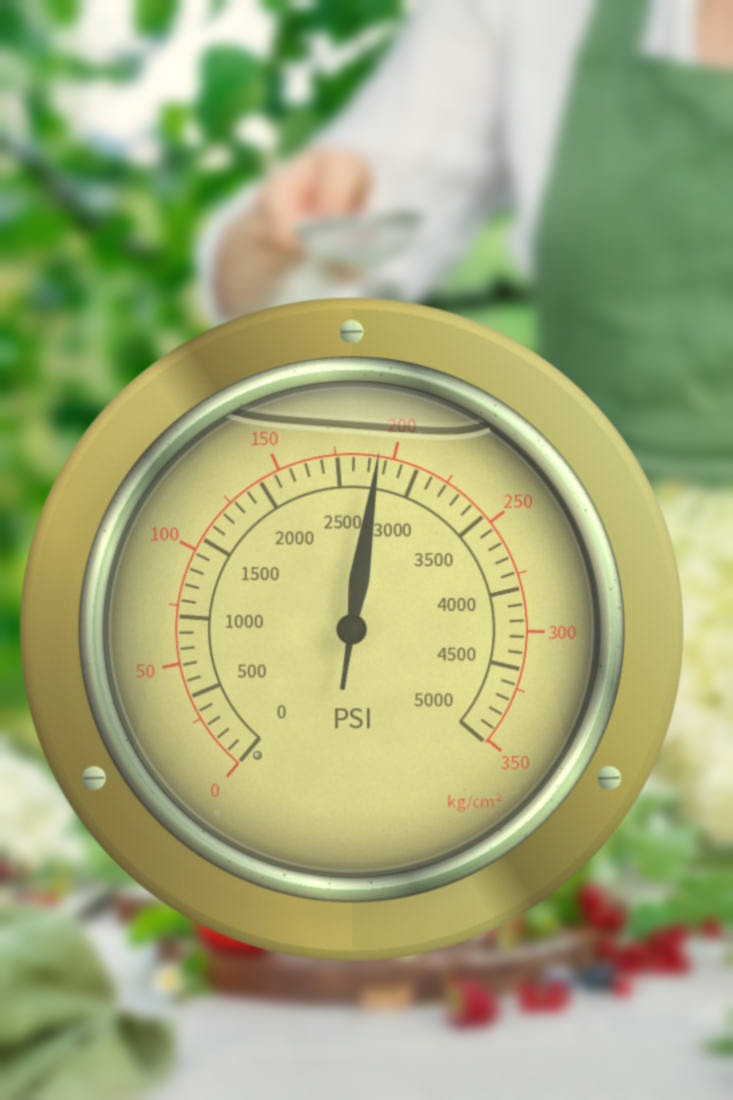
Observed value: {"value": 2750, "unit": "psi"}
